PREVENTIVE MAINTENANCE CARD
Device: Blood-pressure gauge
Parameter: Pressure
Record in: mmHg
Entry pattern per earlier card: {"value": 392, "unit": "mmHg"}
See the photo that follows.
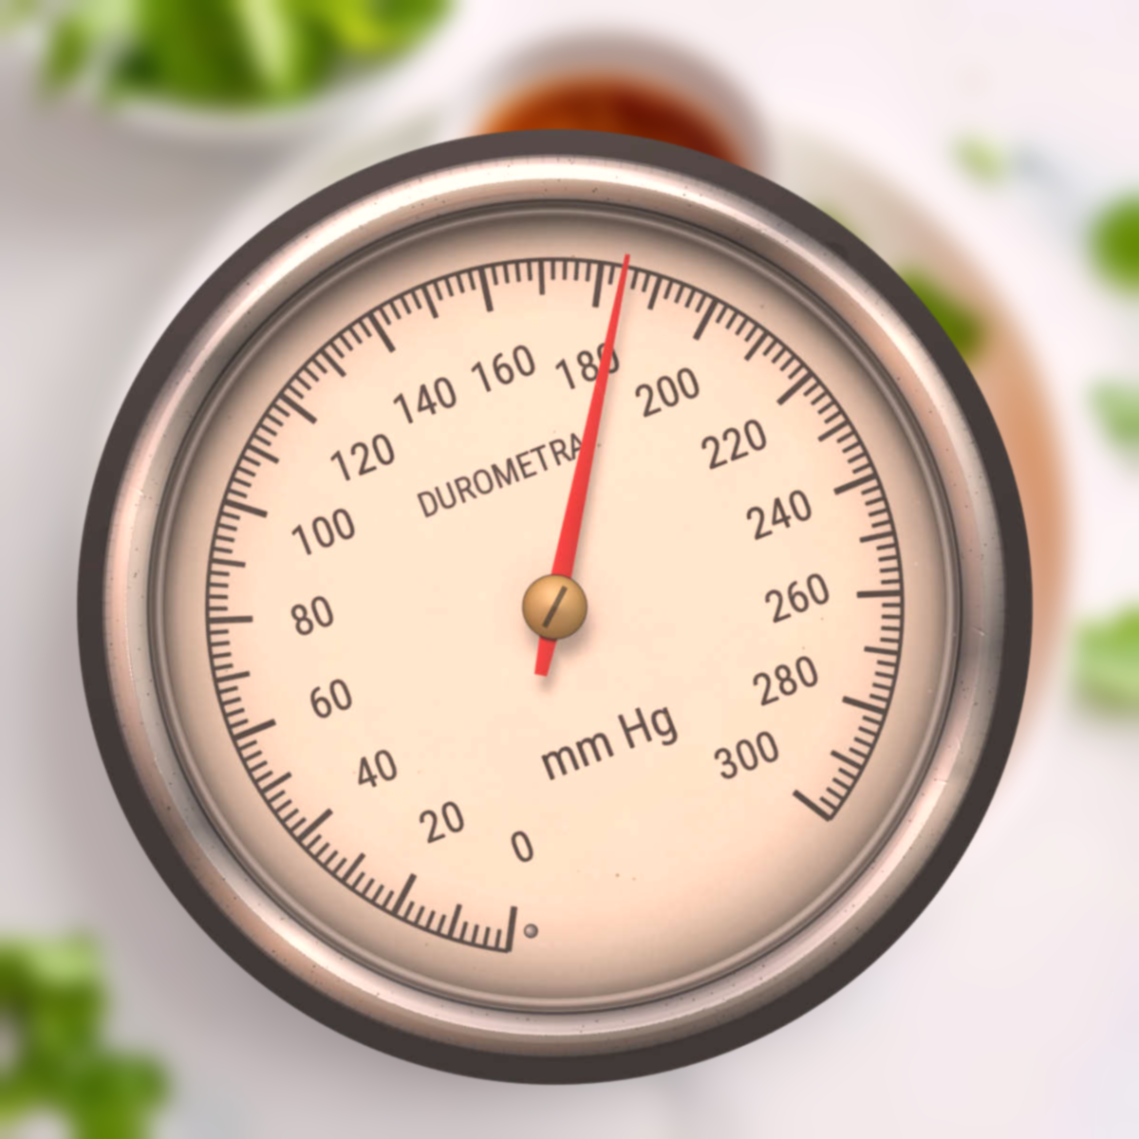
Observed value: {"value": 184, "unit": "mmHg"}
